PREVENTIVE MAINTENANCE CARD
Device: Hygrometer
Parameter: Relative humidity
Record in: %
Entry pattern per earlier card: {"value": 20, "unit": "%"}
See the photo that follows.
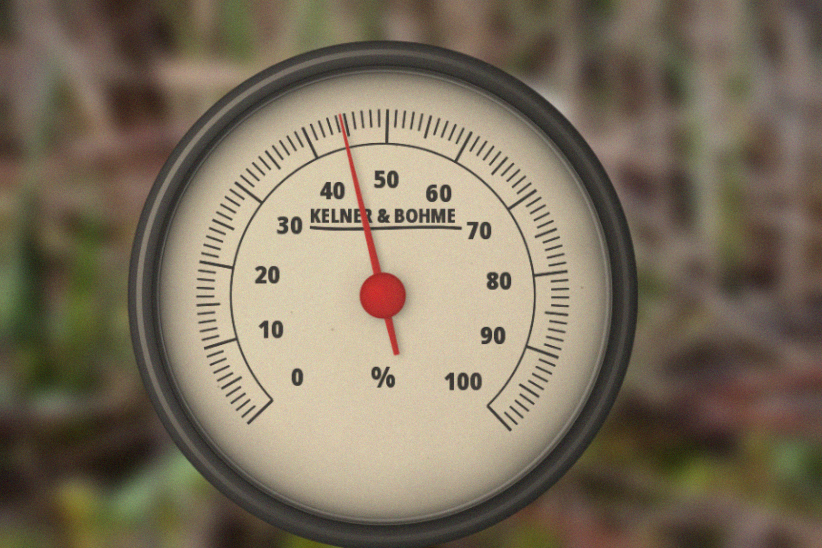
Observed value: {"value": 44.5, "unit": "%"}
